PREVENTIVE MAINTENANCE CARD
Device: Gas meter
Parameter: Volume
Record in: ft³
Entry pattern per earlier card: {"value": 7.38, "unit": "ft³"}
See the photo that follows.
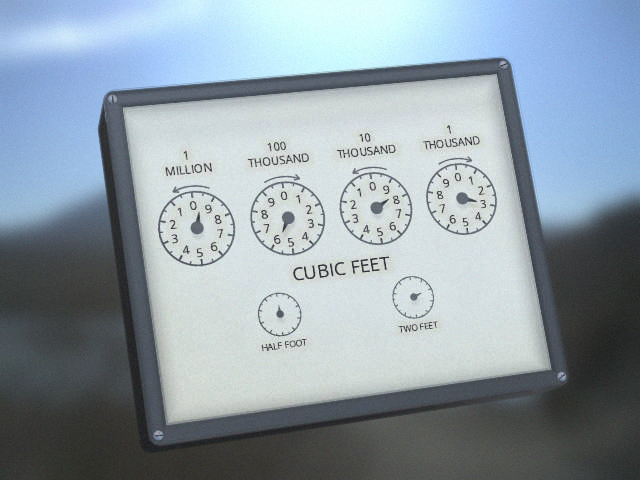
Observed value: {"value": 958300, "unit": "ft³"}
